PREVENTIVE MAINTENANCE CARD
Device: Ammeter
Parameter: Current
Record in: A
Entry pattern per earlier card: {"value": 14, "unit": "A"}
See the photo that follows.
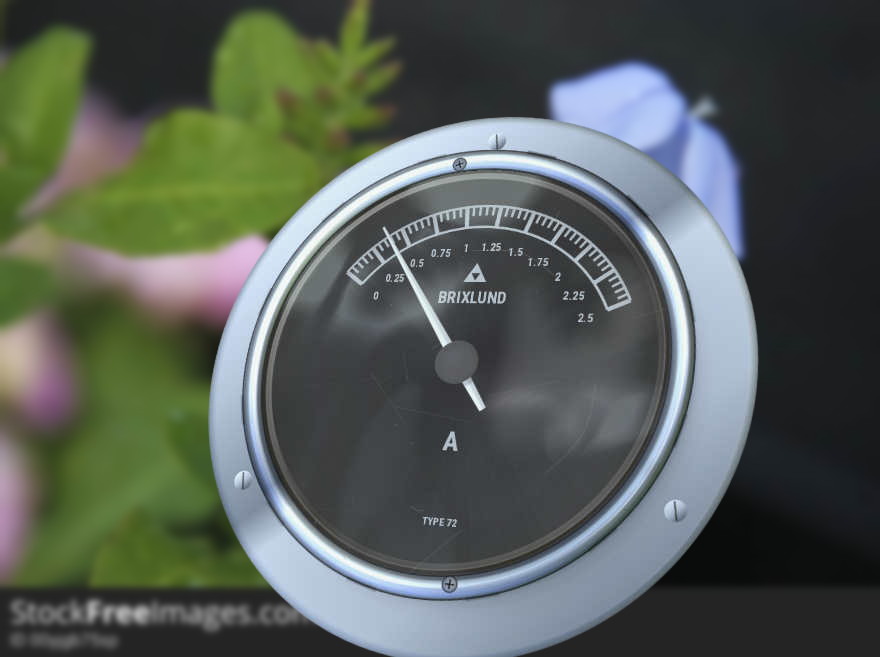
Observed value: {"value": 0.4, "unit": "A"}
